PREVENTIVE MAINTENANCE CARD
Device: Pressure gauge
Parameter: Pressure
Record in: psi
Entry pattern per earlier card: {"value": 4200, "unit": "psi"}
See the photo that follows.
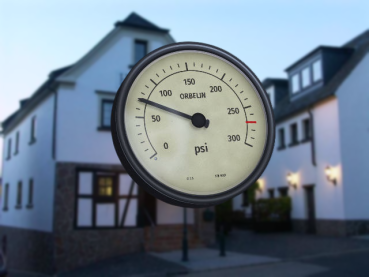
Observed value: {"value": 70, "unit": "psi"}
